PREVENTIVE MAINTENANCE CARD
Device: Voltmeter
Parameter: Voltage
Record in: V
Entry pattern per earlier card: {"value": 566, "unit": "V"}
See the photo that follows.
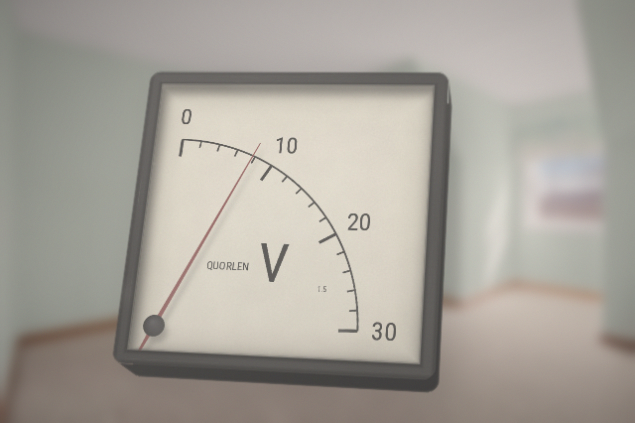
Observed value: {"value": 8, "unit": "V"}
